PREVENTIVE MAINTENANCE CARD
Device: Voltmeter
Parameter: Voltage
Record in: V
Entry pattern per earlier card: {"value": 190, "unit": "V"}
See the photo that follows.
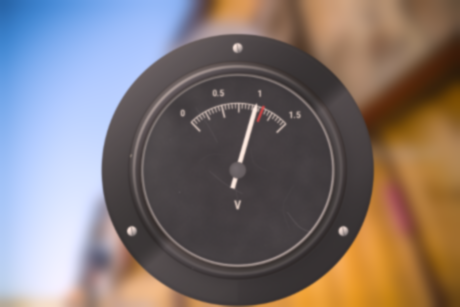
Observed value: {"value": 1, "unit": "V"}
